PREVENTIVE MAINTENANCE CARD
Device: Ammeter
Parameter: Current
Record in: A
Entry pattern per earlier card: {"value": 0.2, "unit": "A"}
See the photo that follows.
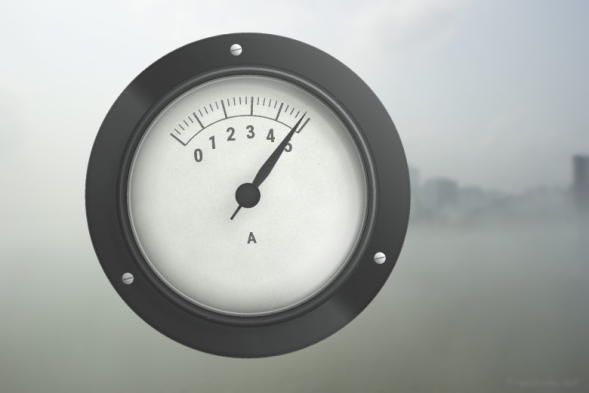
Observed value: {"value": 4.8, "unit": "A"}
